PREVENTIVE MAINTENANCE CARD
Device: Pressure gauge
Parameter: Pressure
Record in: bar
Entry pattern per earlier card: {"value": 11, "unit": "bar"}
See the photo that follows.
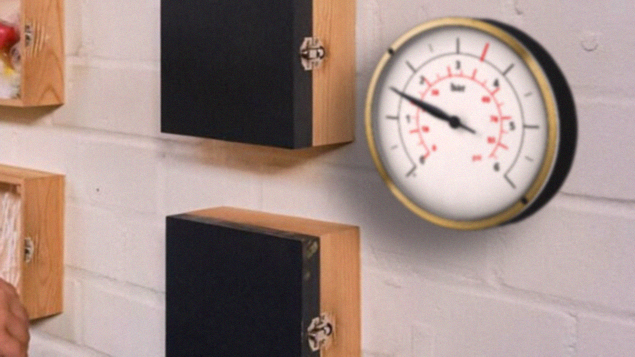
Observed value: {"value": 1.5, "unit": "bar"}
